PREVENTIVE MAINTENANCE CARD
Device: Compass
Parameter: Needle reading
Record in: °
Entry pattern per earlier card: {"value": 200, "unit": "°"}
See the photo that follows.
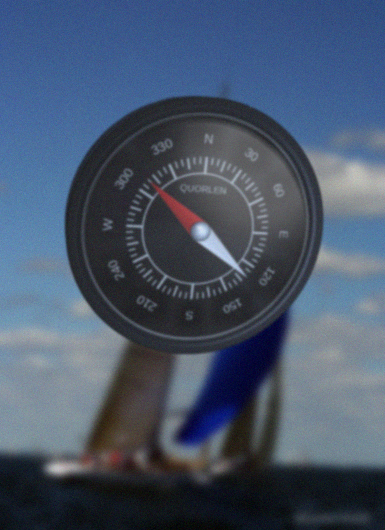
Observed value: {"value": 310, "unit": "°"}
